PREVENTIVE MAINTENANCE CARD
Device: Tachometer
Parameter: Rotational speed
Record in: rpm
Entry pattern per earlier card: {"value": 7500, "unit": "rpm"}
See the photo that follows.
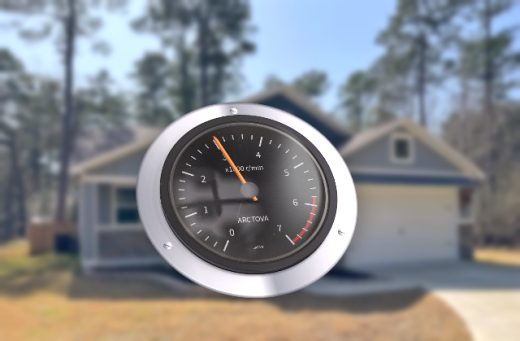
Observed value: {"value": 3000, "unit": "rpm"}
